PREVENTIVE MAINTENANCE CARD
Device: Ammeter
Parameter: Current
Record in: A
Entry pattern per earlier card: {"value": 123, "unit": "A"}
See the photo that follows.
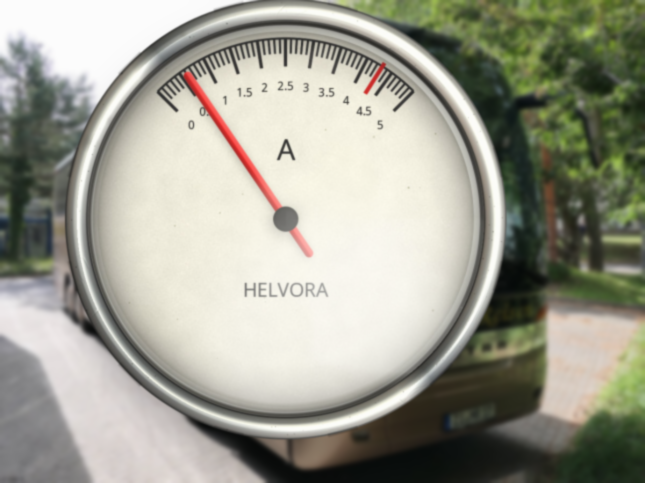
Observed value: {"value": 0.6, "unit": "A"}
